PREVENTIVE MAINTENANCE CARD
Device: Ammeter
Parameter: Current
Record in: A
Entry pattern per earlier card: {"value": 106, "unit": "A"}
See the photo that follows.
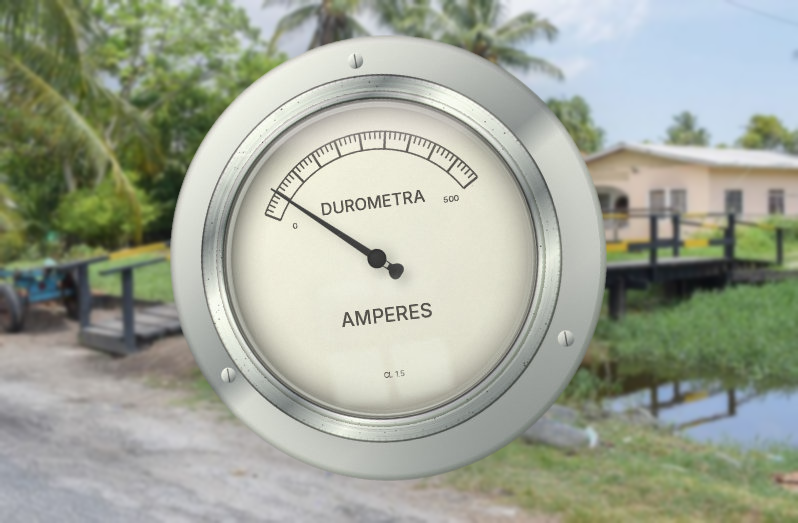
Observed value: {"value": 50, "unit": "A"}
